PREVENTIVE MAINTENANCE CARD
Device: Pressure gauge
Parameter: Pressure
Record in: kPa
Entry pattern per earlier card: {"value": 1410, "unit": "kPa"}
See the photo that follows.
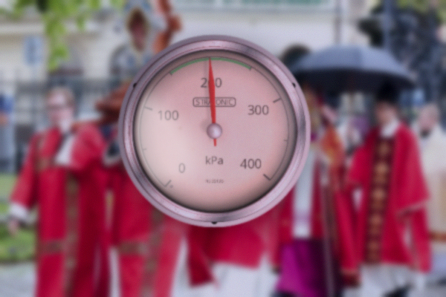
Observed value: {"value": 200, "unit": "kPa"}
